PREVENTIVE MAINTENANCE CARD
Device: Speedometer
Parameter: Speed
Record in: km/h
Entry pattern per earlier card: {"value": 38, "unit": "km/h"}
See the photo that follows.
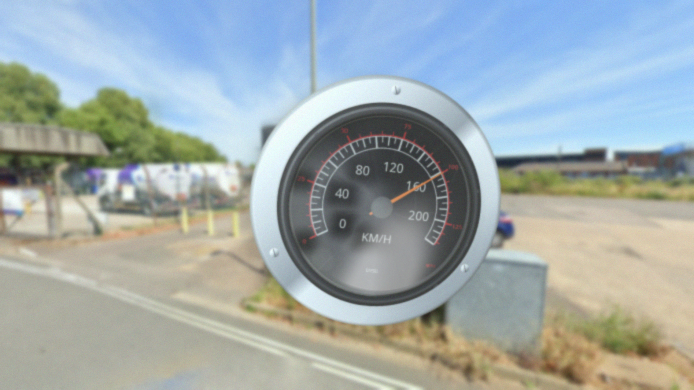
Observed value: {"value": 160, "unit": "km/h"}
